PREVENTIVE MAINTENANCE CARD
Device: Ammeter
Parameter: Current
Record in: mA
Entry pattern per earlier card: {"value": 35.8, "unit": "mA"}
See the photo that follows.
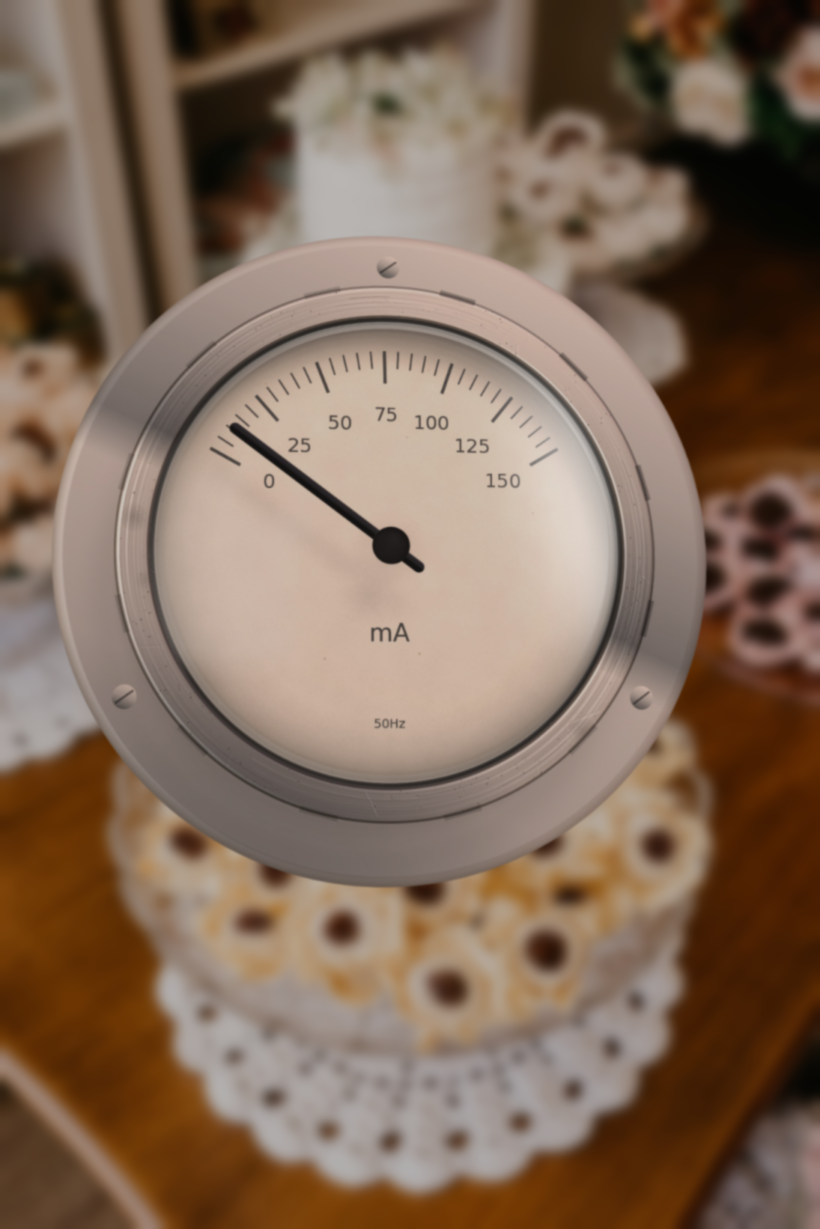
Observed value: {"value": 10, "unit": "mA"}
